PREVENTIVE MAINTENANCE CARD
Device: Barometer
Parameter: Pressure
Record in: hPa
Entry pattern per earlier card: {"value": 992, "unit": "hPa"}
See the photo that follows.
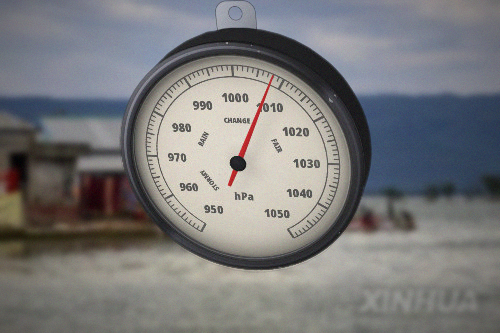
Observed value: {"value": 1008, "unit": "hPa"}
